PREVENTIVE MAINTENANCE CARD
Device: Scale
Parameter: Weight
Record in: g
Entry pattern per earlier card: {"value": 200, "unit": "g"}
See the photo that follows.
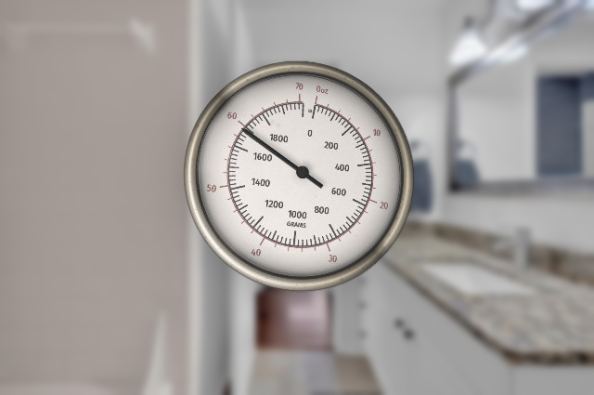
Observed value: {"value": 1680, "unit": "g"}
